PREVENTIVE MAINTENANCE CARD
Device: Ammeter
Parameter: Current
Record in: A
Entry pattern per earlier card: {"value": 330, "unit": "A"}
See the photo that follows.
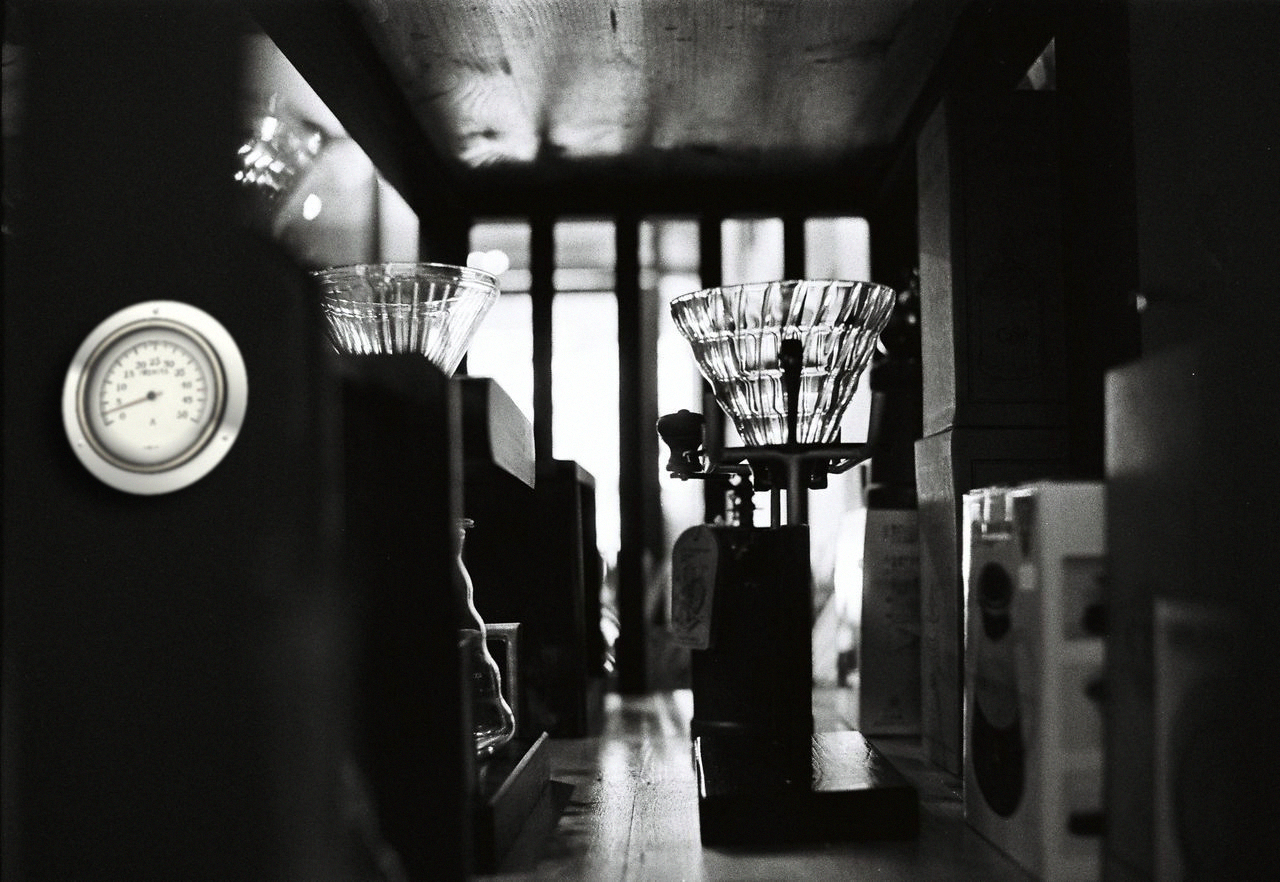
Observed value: {"value": 2.5, "unit": "A"}
